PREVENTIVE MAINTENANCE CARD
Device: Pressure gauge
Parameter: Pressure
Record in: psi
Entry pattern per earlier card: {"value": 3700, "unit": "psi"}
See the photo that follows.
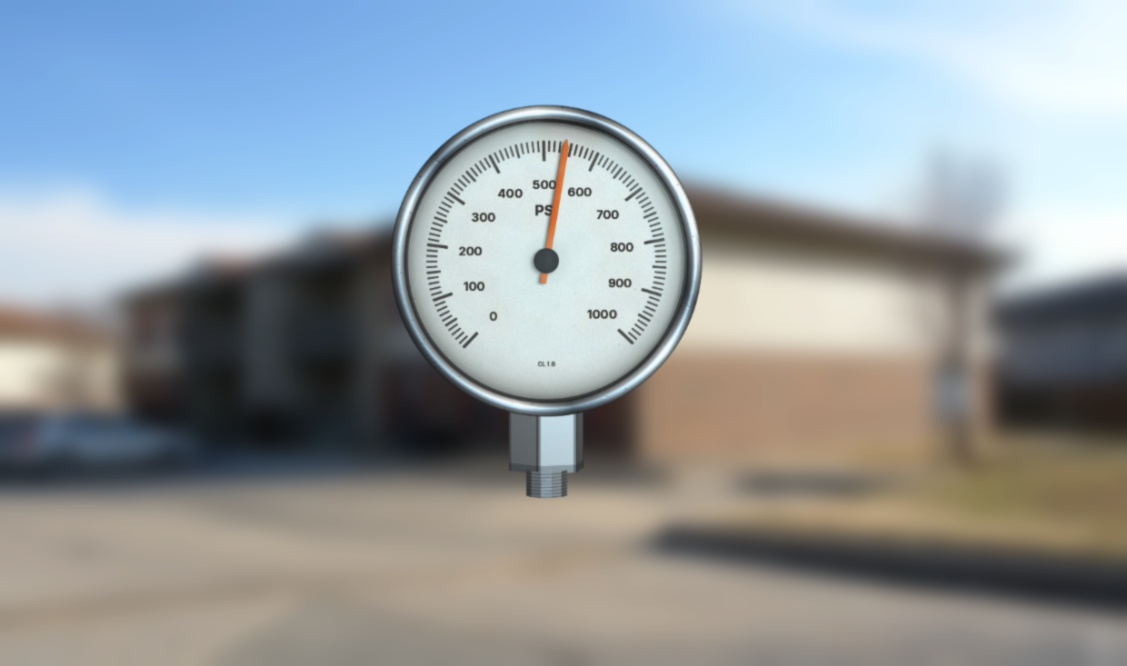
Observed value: {"value": 540, "unit": "psi"}
